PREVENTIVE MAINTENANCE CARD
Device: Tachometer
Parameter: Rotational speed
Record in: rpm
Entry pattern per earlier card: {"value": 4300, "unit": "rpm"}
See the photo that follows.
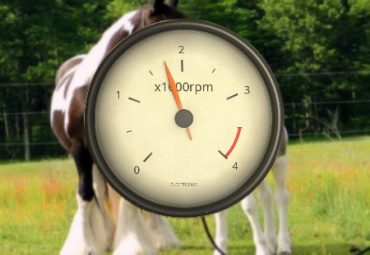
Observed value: {"value": 1750, "unit": "rpm"}
